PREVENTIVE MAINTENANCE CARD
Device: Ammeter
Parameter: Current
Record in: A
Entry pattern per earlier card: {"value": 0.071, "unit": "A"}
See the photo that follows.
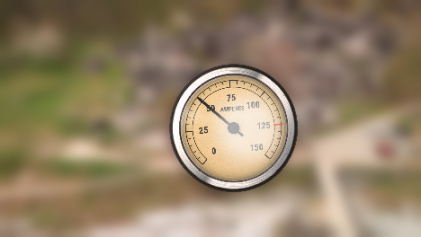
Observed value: {"value": 50, "unit": "A"}
